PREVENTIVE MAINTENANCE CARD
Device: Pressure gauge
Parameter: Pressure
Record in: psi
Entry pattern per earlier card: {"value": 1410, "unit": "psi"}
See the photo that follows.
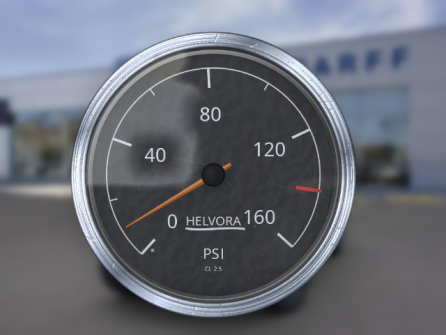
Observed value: {"value": 10, "unit": "psi"}
